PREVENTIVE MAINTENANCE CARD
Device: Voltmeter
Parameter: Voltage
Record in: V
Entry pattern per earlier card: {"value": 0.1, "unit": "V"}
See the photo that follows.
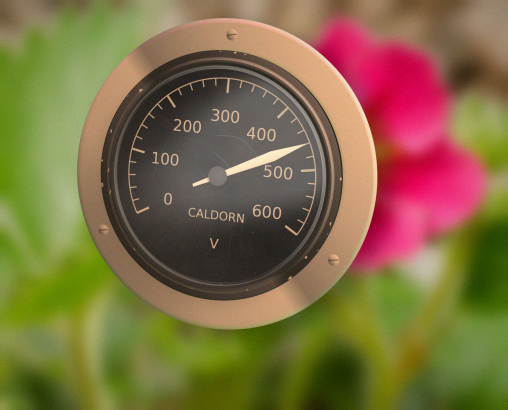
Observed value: {"value": 460, "unit": "V"}
